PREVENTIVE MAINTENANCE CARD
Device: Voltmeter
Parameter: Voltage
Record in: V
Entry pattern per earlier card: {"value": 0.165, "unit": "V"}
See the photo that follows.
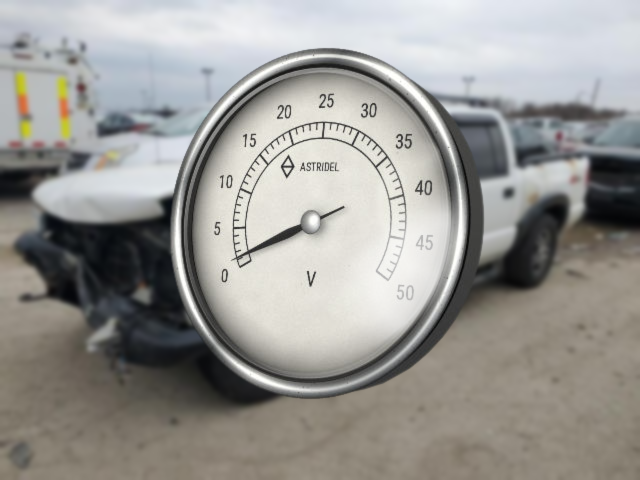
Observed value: {"value": 1, "unit": "V"}
